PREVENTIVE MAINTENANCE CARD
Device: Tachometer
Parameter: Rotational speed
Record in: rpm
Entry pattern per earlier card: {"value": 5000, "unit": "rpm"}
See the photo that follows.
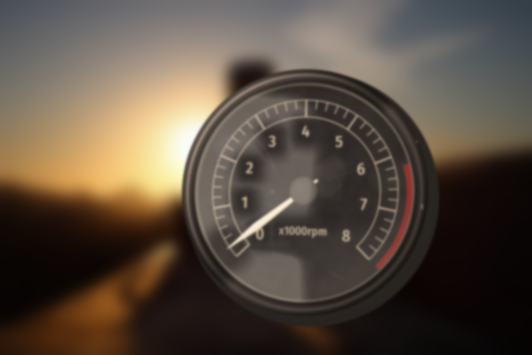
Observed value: {"value": 200, "unit": "rpm"}
